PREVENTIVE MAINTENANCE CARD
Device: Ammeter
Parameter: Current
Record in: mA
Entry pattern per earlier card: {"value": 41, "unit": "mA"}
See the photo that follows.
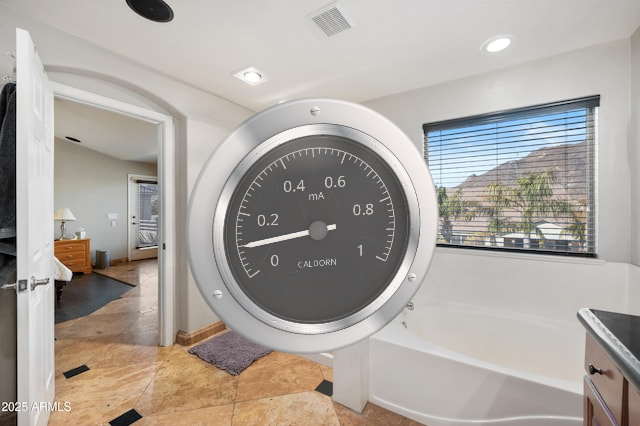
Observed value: {"value": 0.1, "unit": "mA"}
